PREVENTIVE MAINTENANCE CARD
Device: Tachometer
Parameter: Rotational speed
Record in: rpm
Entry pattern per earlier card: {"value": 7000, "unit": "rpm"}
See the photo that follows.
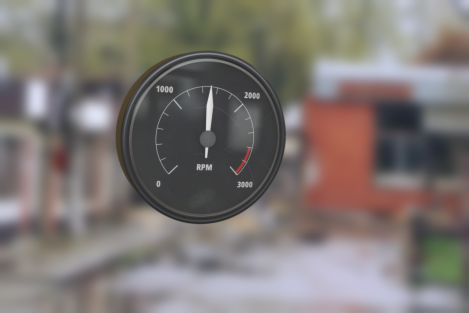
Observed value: {"value": 1500, "unit": "rpm"}
